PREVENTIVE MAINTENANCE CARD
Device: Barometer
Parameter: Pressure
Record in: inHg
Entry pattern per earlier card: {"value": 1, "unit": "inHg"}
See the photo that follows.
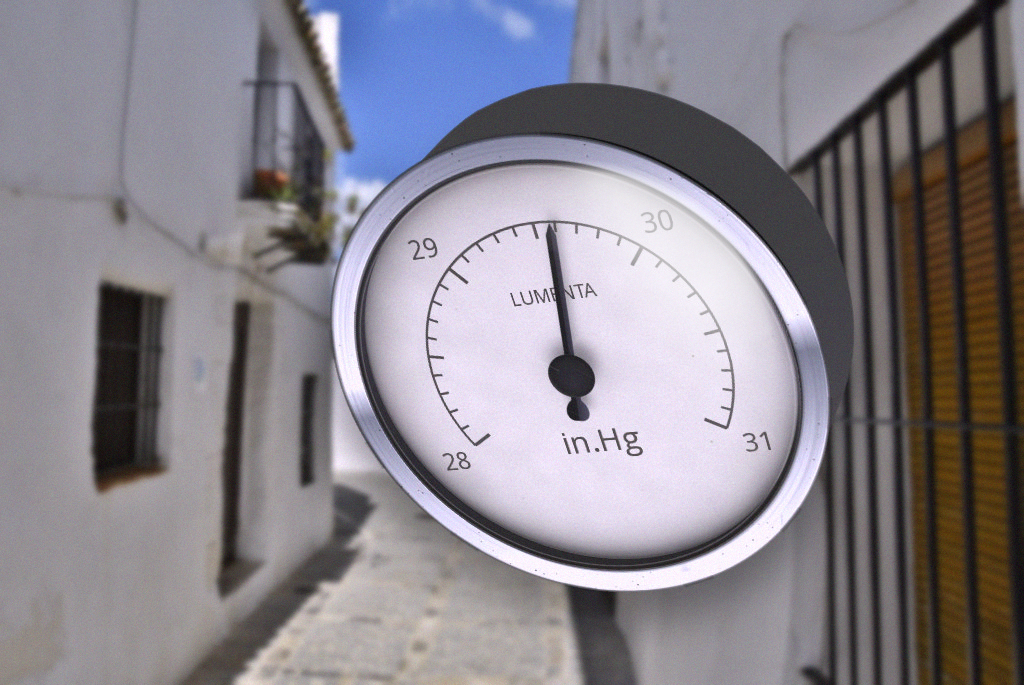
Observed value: {"value": 29.6, "unit": "inHg"}
